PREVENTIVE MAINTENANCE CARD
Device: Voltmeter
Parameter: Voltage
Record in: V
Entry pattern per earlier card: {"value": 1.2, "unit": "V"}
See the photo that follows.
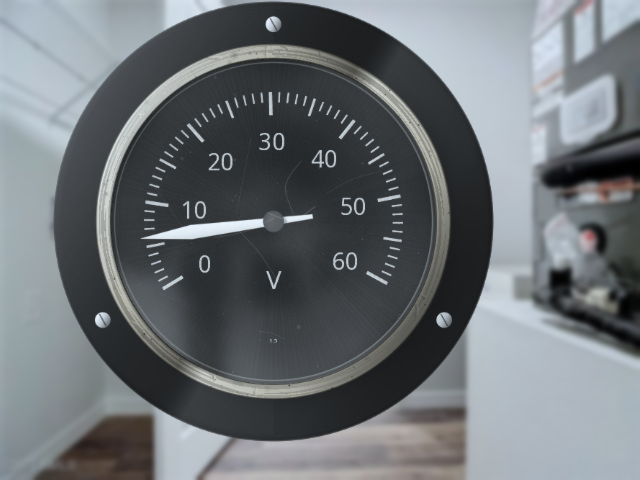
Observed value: {"value": 6, "unit": "V"}
